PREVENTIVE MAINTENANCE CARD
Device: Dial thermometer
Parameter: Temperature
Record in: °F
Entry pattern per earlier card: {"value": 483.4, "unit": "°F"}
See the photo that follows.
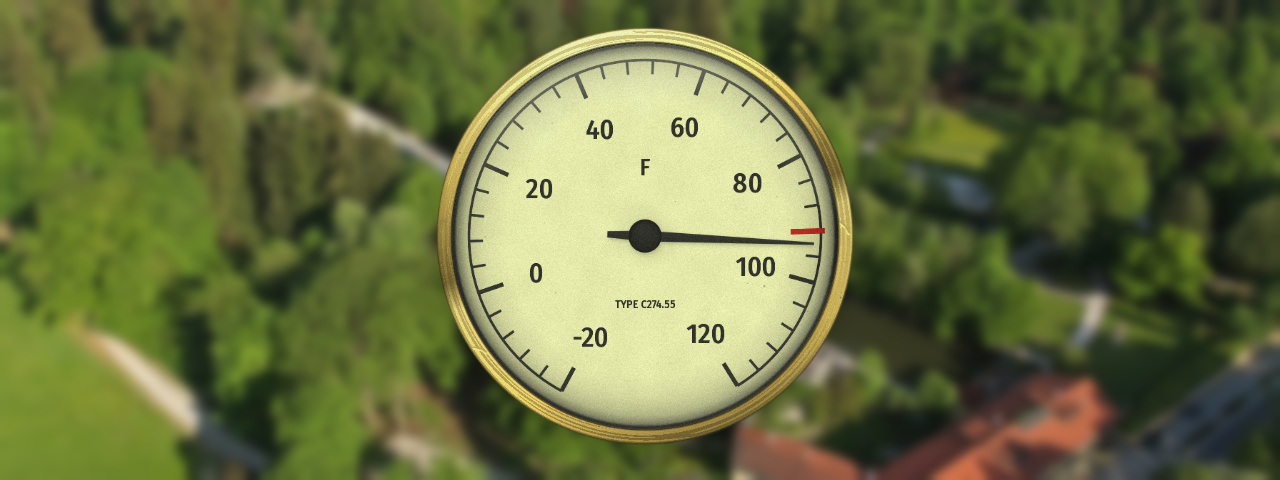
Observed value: {"value": 94, "unit": "°F"}
